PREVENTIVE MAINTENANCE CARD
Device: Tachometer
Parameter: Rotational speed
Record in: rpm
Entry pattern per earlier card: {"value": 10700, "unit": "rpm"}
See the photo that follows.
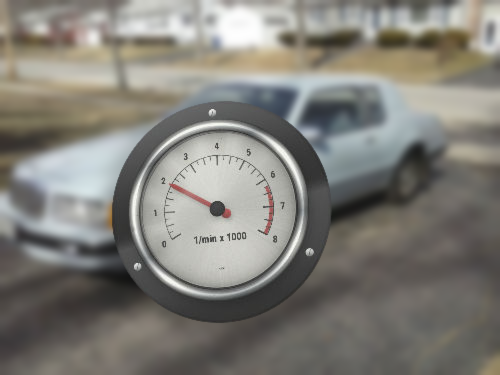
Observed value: {"value": 2000, "unit": "rpm"}
